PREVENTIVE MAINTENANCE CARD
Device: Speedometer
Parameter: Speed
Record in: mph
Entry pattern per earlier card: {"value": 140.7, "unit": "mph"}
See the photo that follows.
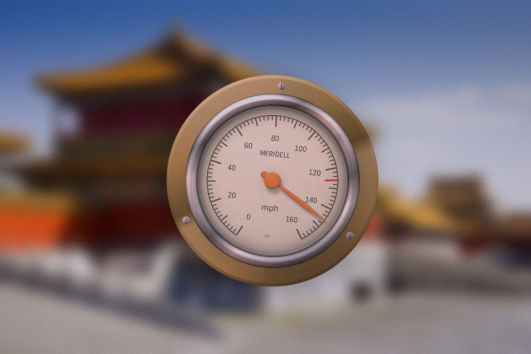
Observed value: {"value": 146, "unit": "mph"}
